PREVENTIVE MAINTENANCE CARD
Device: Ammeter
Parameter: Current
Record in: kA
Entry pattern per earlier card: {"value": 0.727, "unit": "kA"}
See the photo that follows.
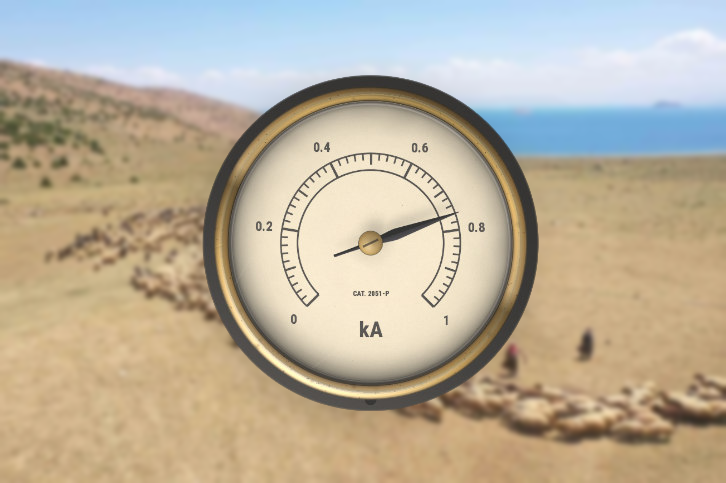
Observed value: {"value": 0.76, "unit": "kA"}
